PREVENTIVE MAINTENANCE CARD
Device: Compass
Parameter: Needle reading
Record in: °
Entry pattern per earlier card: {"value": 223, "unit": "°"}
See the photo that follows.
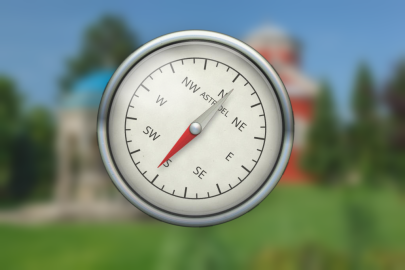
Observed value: {"value": 185, "unit": "°"}
